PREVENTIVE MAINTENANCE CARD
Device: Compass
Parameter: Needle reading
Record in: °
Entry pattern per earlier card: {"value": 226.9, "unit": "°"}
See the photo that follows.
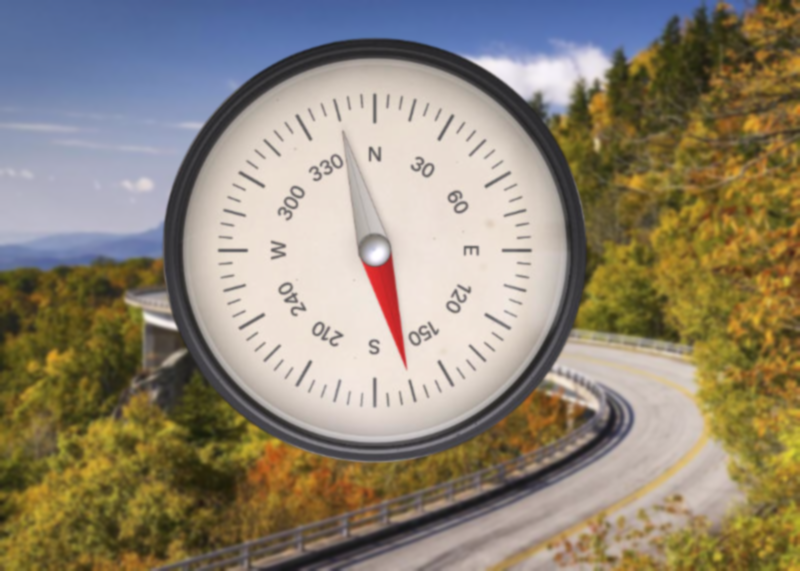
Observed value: {"value": 165, "unit": "°"}
